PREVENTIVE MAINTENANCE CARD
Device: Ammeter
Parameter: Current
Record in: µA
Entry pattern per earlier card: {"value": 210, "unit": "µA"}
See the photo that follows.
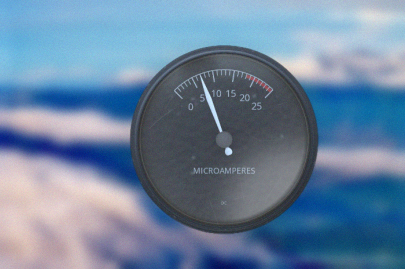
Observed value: {"value": 7, "unit": "µA"}
